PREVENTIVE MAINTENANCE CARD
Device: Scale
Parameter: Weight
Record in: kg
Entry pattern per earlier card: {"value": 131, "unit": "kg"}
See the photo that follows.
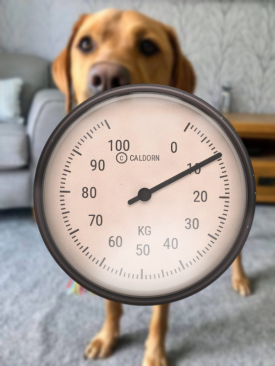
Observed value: {"value": 10, "unit": "kg"}
